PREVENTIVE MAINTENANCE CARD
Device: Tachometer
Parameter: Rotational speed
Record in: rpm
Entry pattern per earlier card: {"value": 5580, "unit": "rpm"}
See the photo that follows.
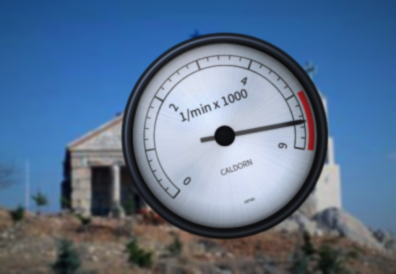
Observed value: {"value": 5500, "unit": "rpm"}
